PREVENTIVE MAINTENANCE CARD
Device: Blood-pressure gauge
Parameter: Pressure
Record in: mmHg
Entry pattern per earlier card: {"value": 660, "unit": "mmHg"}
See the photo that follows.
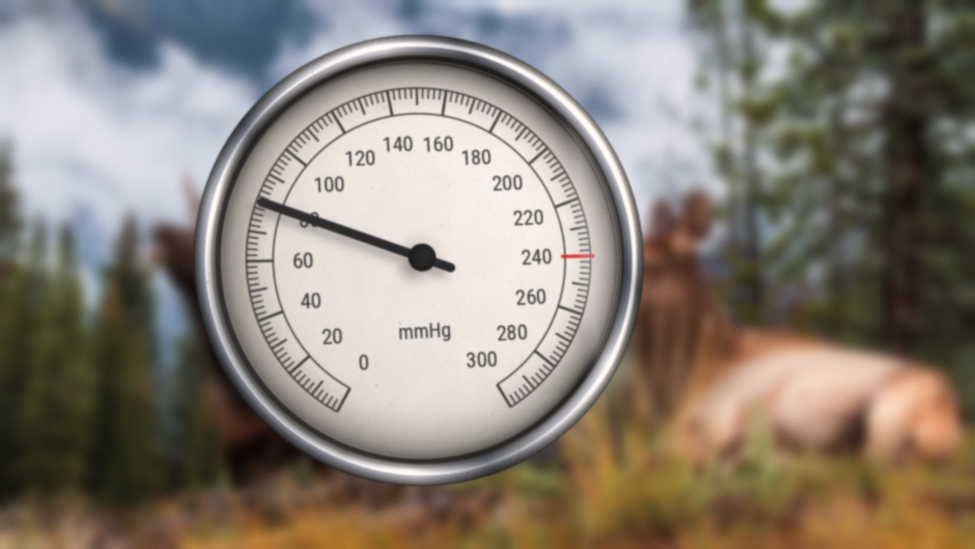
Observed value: {"value": 80, "unit": "mmHg"}
